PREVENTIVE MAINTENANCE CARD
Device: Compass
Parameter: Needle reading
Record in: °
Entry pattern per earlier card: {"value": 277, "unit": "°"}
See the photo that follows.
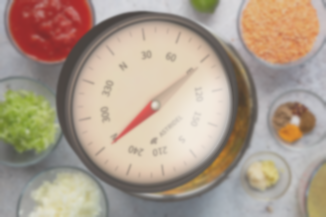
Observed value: {"value": 270, "unit": "°"}
